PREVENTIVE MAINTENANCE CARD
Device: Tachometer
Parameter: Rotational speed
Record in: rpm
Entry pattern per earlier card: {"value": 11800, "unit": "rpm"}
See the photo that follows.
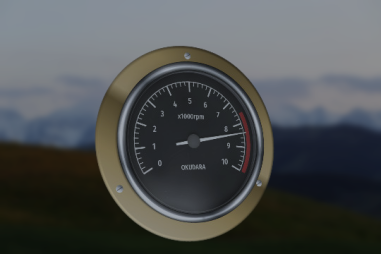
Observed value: {"value": 8400, "unit": "rpm"}
